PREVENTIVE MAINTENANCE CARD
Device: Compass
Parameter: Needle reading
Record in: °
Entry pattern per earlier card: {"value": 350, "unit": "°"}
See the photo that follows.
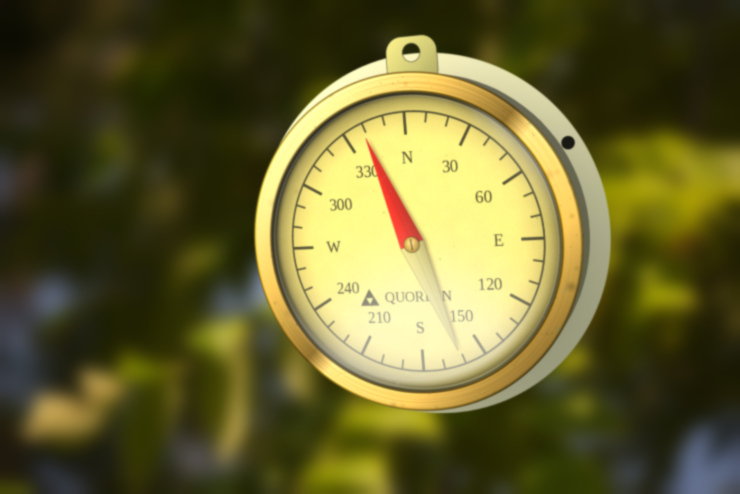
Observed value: {"value": 340, "unit": "°"}
